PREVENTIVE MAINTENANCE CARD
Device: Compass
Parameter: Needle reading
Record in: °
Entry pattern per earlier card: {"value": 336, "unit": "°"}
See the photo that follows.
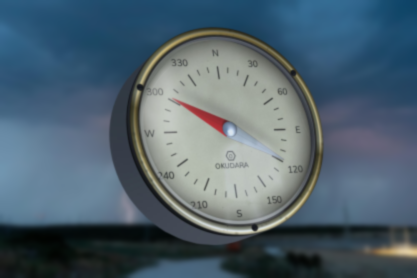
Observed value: {"value": 300, "unit": "°"}
